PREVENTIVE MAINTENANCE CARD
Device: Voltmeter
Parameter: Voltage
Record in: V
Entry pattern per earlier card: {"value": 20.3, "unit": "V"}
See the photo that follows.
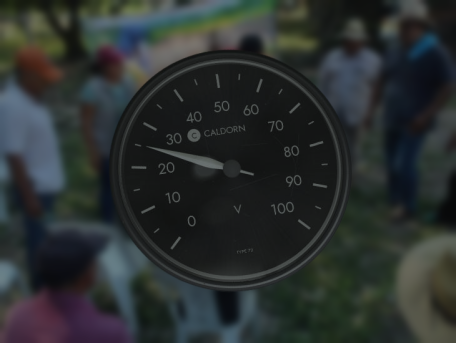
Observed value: {"value": 25, "unit": "V"}
